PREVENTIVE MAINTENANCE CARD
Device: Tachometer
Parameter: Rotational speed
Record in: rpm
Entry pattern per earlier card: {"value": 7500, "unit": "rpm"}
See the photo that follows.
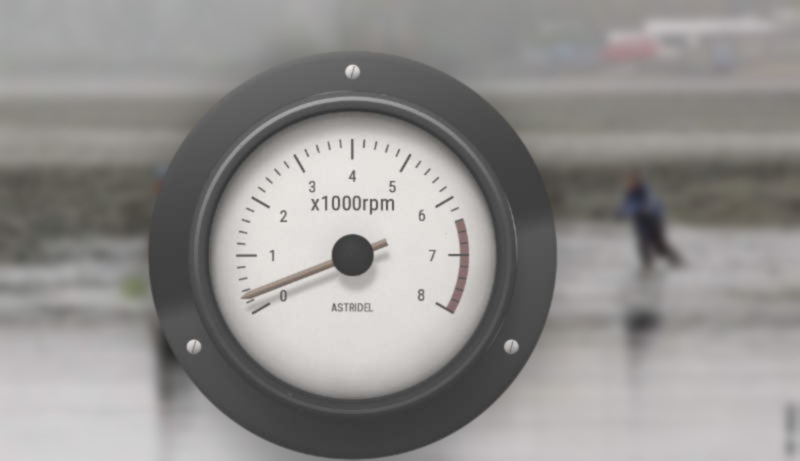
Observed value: {"value": 300, "unit": "rpm"}
